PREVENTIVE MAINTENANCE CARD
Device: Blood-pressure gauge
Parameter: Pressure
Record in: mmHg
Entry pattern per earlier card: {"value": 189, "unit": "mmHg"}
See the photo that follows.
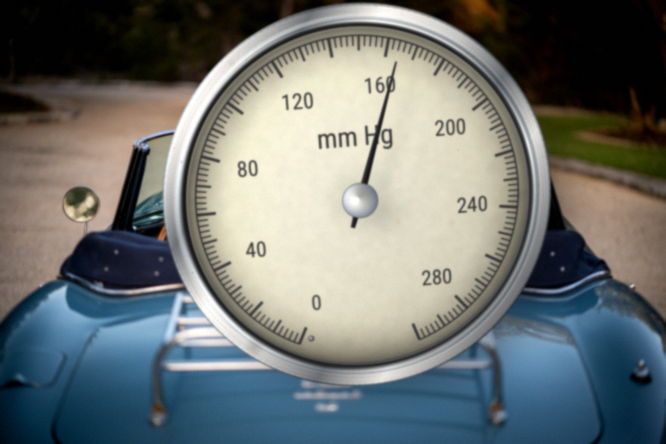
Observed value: {"value": 164, "unit": "mmHg"}
